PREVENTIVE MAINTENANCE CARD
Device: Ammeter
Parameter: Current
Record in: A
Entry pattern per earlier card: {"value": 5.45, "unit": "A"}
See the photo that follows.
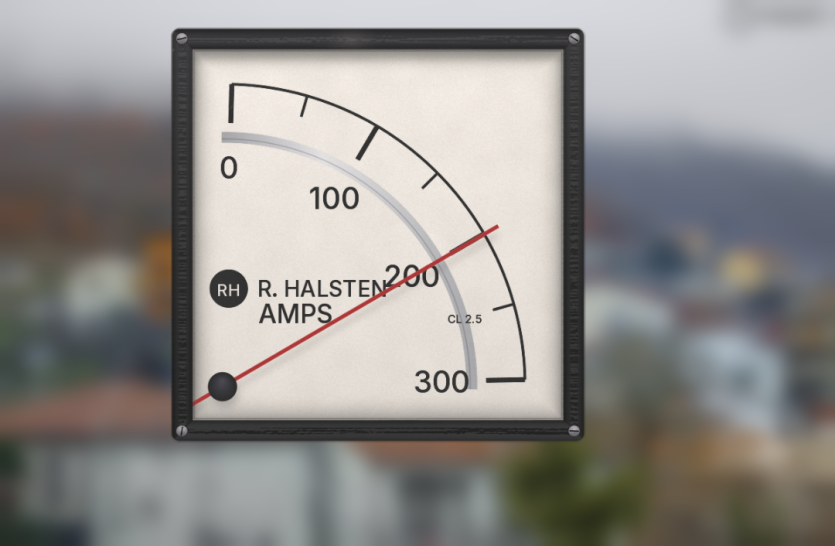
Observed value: {"value": 200, "unit": "A"}
